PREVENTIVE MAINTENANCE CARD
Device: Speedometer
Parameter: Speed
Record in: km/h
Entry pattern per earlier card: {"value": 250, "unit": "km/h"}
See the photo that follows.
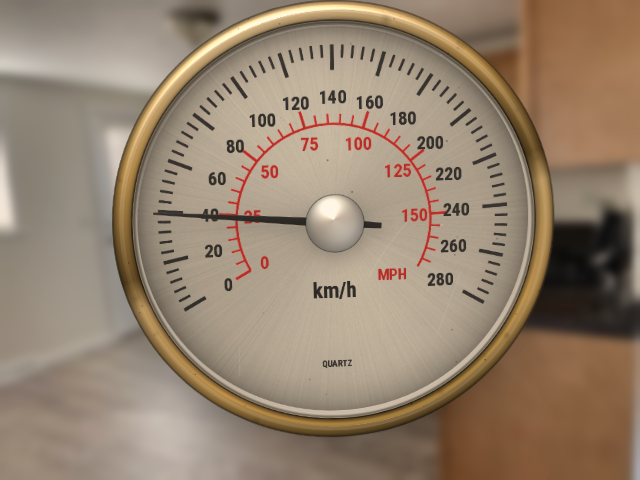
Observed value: {"value": 40, "unit": "km/h"}
